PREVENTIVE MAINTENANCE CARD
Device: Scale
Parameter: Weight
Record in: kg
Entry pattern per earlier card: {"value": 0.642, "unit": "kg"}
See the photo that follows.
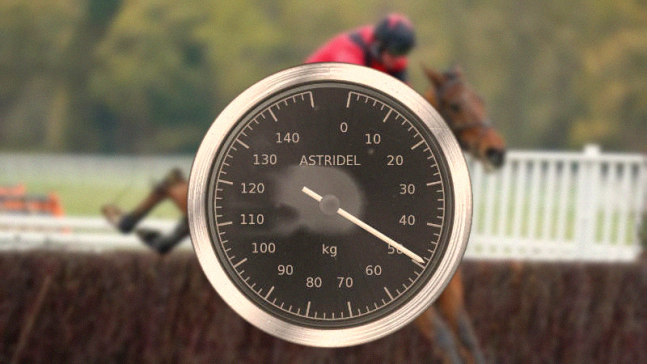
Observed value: {"value": 49, "unit": "kg"}
